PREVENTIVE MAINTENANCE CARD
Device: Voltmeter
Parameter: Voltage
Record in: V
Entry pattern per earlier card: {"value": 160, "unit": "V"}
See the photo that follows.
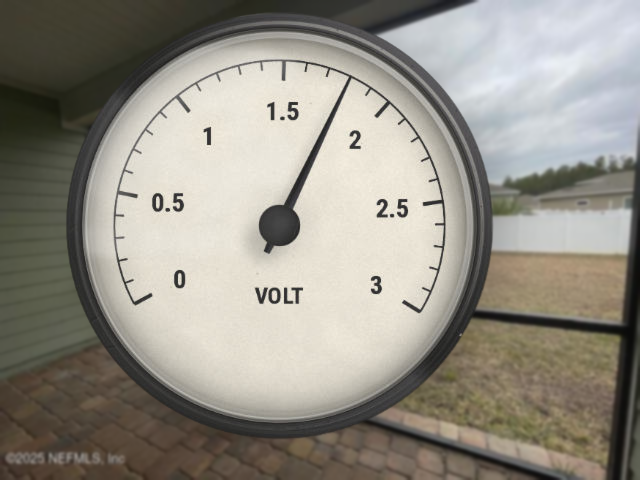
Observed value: {"value": 1.8, "unit": "V"}
